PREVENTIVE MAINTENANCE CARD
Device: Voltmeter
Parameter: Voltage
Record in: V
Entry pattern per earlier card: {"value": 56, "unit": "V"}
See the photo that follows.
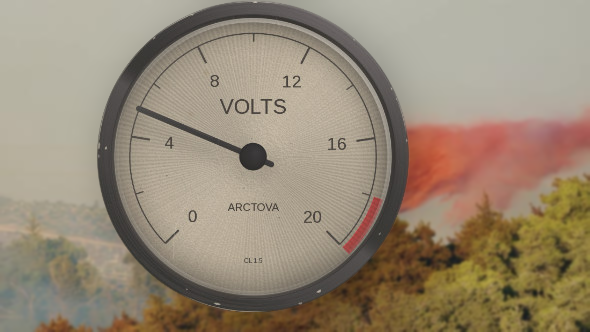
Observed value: {"value": 5, "unit": "V"}
